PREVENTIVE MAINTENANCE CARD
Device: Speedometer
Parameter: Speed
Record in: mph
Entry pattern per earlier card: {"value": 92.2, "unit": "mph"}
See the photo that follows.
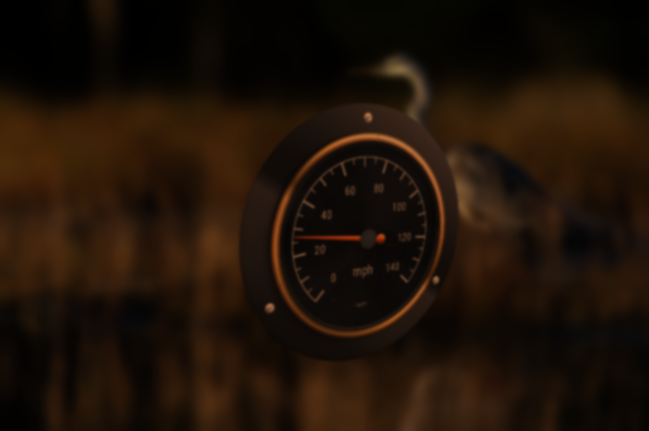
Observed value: {"value": 27.5, "unit": "mph"}
